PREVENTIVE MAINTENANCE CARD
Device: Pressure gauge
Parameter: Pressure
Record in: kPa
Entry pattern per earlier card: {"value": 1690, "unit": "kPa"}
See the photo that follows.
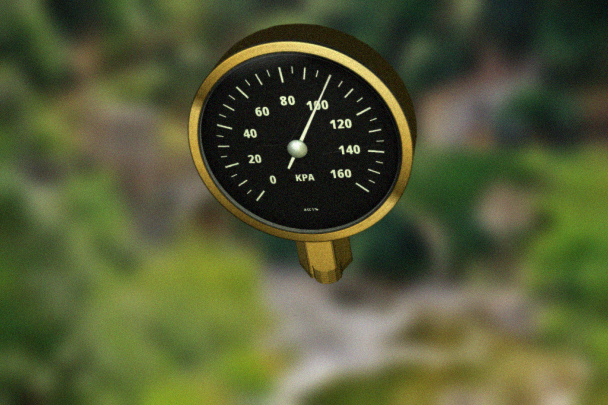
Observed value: {"value": 100, "unit": "kPa"}
